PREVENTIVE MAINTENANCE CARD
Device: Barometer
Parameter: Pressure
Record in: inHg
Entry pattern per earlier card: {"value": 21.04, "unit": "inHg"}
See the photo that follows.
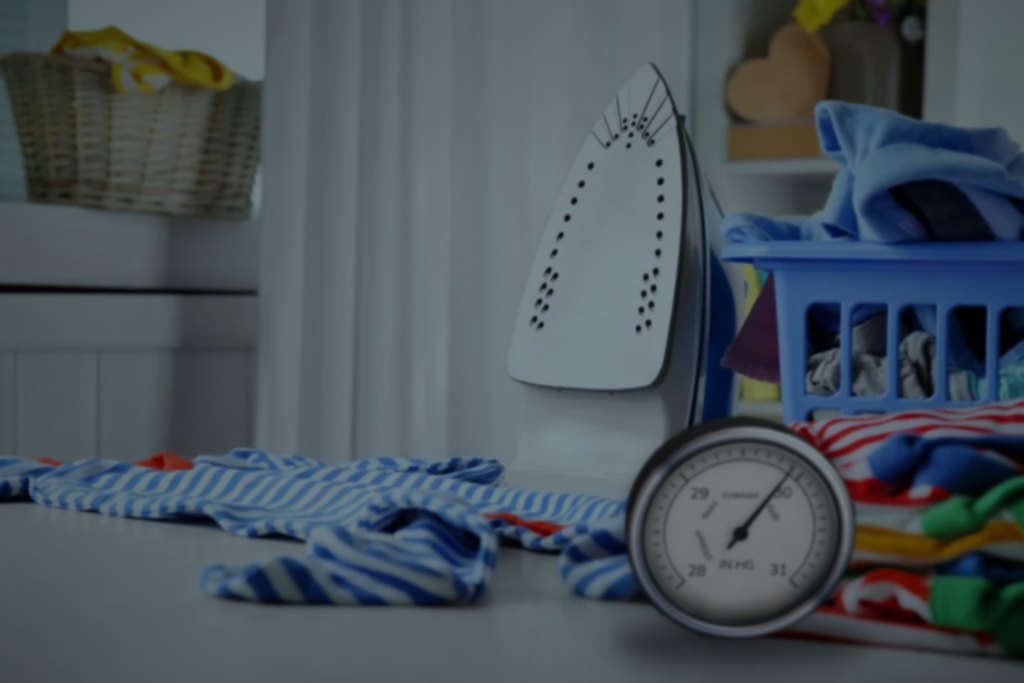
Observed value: {"value": 29.9, "unit": "inHg"}
